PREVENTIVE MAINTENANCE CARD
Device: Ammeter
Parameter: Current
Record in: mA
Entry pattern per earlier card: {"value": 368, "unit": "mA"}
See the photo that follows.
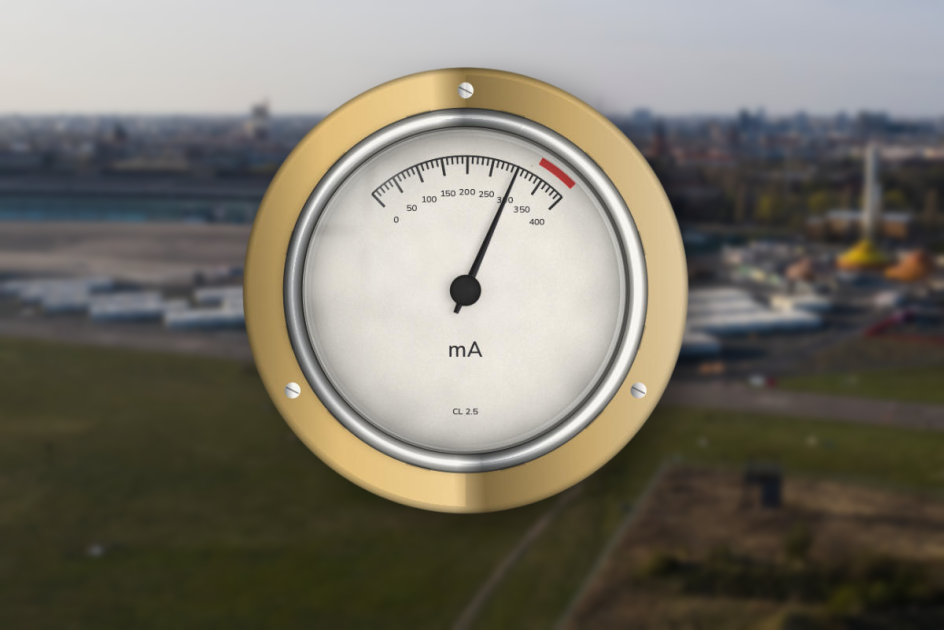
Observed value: {"value": 300, "unit": "mA"}
